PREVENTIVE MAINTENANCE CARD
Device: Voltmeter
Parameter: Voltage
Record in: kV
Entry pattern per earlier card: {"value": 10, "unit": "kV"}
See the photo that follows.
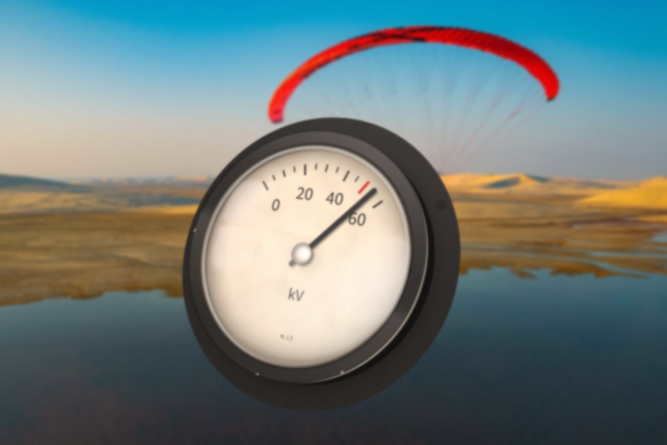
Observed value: {"value": 55, "unit": "kV"}
